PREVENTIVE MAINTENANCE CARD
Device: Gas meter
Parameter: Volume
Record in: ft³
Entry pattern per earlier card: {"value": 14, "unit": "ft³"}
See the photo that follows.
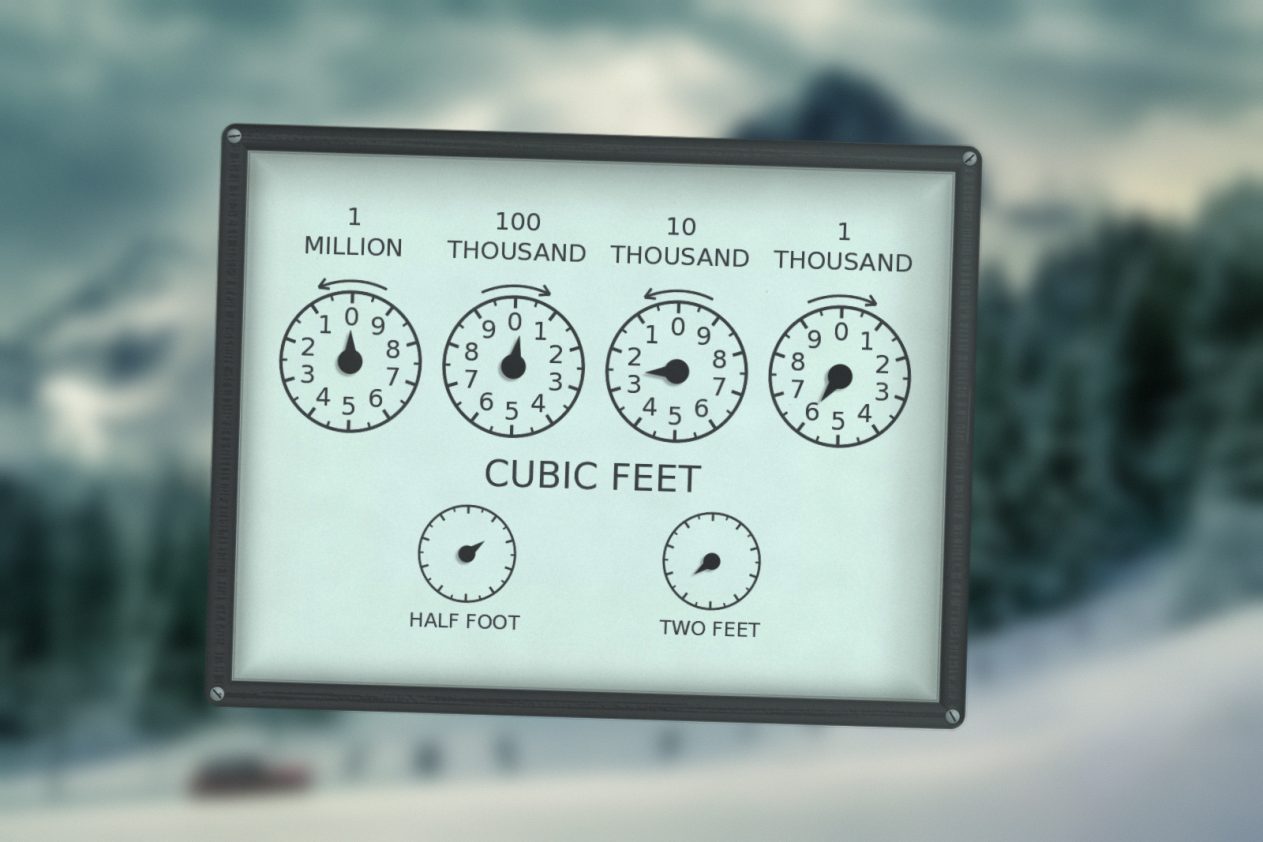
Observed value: {"value": 2600, "unit": "ft³"}
